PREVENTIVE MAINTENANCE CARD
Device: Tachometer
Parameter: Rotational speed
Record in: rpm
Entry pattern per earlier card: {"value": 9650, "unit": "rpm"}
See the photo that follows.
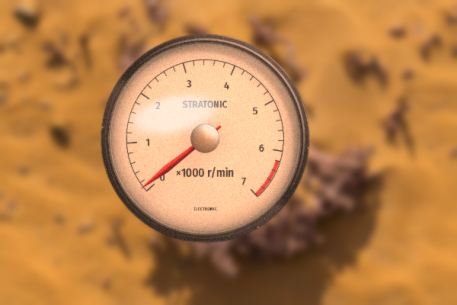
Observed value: {"value": 100, "unit": "rpm"}
